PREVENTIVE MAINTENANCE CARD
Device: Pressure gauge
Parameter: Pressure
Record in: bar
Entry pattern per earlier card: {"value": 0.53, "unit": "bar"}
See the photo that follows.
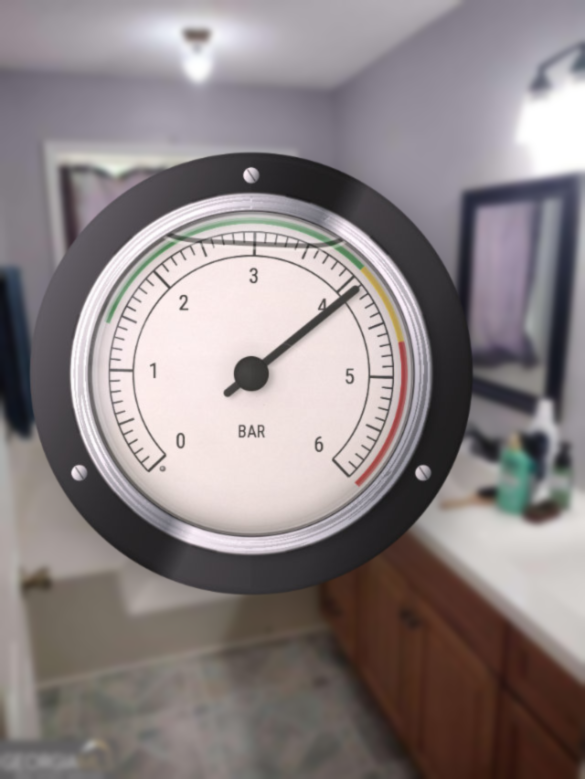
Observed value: {"value": 4.1, "unit": "bar"}
